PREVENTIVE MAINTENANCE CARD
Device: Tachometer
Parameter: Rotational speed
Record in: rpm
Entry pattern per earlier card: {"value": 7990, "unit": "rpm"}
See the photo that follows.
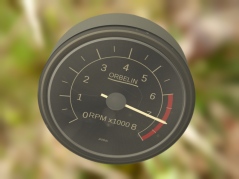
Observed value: {"value": 7000, "unit": "rpm"}
